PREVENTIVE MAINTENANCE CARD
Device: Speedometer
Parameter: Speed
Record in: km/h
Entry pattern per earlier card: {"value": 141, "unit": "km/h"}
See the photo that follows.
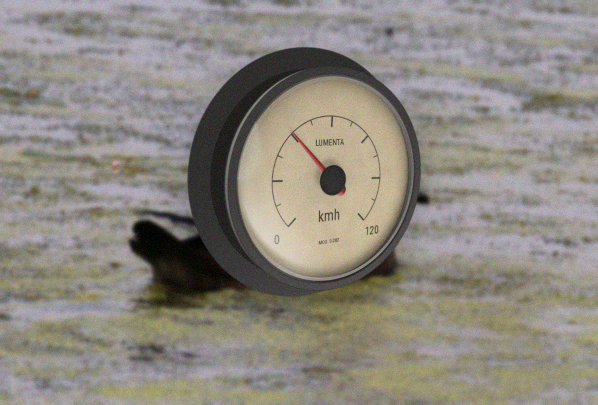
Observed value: {"value": 40, "unit": "km/h"}
